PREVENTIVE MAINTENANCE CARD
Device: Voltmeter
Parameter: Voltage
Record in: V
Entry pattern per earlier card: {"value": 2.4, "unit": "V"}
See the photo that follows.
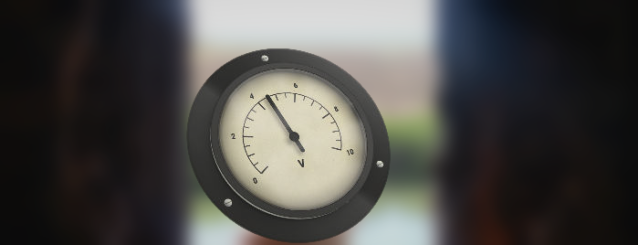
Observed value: {"value": 4.5, "unit": "V"}
